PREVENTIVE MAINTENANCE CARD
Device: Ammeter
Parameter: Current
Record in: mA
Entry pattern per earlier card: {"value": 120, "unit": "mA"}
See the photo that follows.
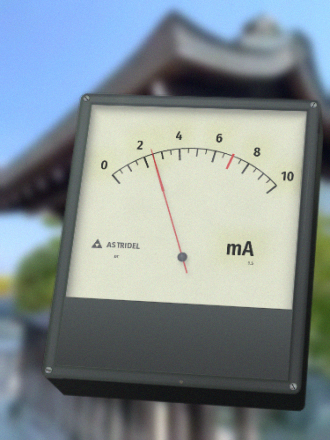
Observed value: {"value": 2.5, "unit": "mA"}
